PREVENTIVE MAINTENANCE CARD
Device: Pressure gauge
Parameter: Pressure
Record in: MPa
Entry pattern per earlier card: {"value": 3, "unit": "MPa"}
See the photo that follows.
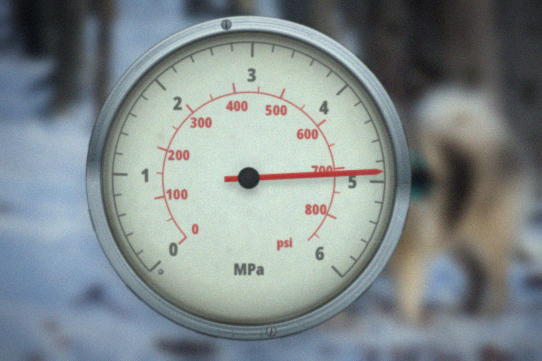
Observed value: {"value": 4.9, "unit": "MPa"}
